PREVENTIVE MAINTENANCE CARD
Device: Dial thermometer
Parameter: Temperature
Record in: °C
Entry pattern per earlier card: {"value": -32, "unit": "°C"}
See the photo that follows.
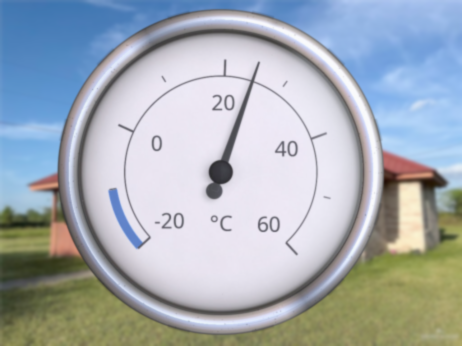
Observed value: {"value": 25, "unit": "°C"}
